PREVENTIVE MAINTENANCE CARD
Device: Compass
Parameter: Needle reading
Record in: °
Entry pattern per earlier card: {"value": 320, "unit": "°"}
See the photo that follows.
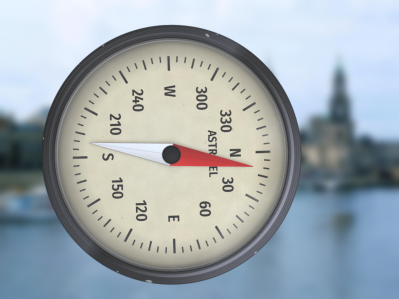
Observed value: {"value": 10, "unit": "°"}
